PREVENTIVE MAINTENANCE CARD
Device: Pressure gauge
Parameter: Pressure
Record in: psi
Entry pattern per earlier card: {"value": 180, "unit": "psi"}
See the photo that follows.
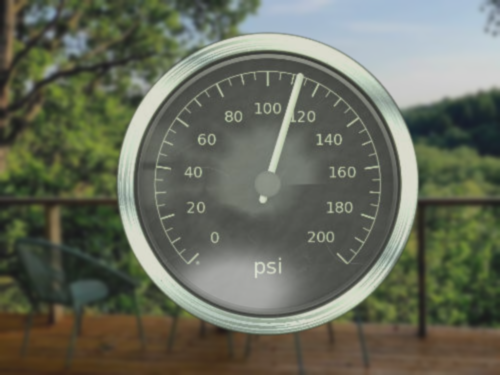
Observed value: {"value": 112.5, "unit": "psi"}
